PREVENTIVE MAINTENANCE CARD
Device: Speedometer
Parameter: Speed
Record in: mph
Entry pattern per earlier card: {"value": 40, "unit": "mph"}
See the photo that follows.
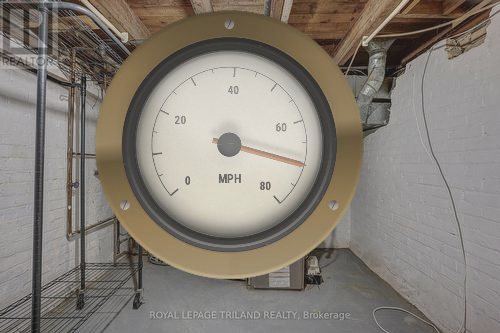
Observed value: {"value": 70, "unit": "mph"}
